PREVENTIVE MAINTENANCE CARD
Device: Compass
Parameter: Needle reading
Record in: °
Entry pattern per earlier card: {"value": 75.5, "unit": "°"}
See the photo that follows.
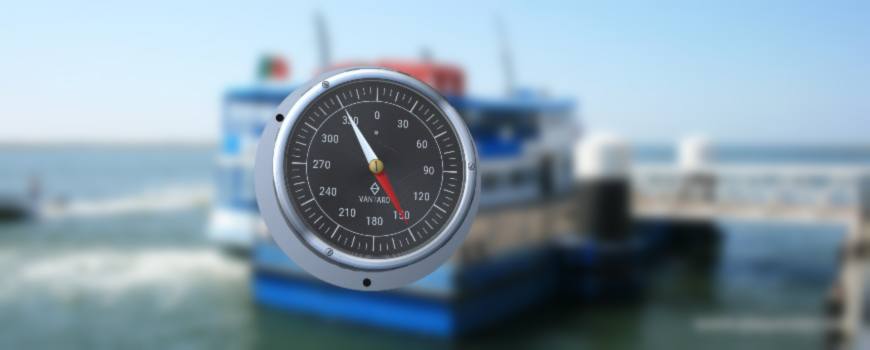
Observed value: {"value": 150, "unit": "°"}
